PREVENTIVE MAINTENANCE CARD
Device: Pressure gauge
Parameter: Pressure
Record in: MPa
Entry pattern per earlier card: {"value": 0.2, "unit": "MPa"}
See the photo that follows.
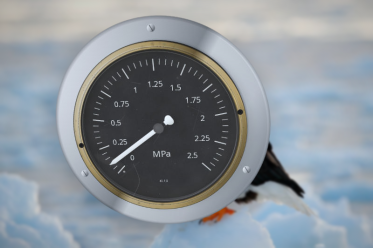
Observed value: {"value": 0.1, "unit": "MPa"}
